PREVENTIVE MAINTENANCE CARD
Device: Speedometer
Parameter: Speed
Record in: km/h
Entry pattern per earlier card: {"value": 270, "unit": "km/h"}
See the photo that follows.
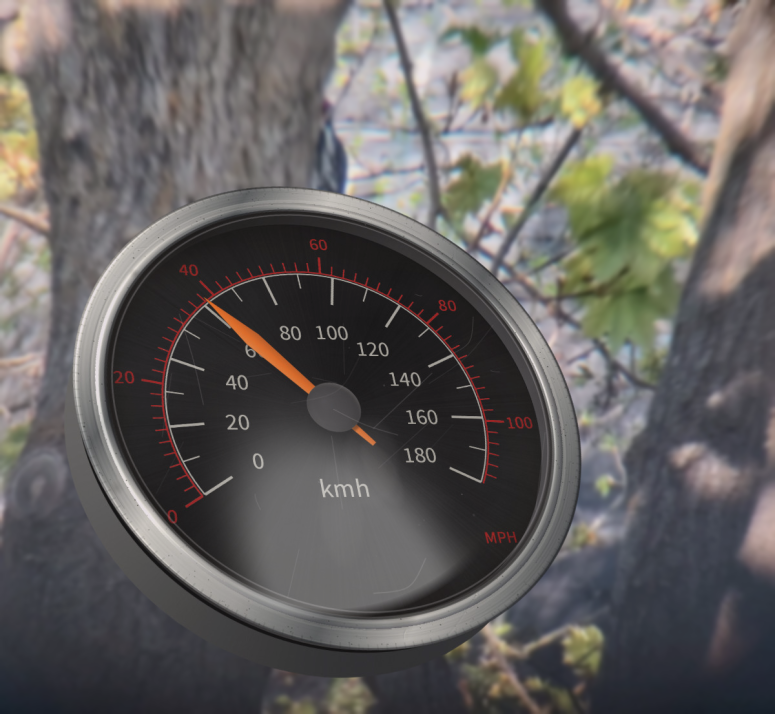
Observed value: {"value": 60, "unit": "km/h"}
